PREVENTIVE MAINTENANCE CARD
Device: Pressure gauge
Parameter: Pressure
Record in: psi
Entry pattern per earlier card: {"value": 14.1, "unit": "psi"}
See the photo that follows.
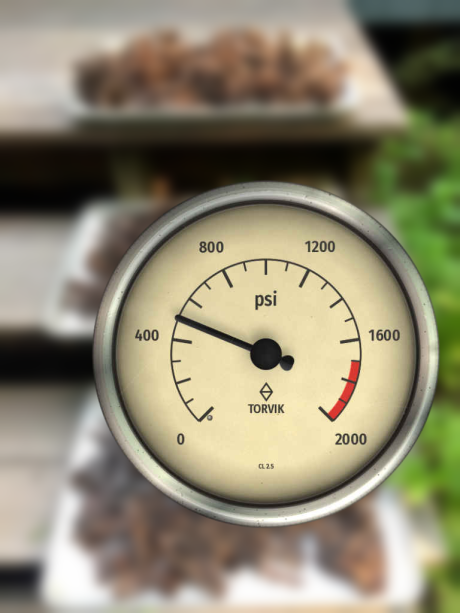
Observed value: {"value": 500, "unit": "psi"}
